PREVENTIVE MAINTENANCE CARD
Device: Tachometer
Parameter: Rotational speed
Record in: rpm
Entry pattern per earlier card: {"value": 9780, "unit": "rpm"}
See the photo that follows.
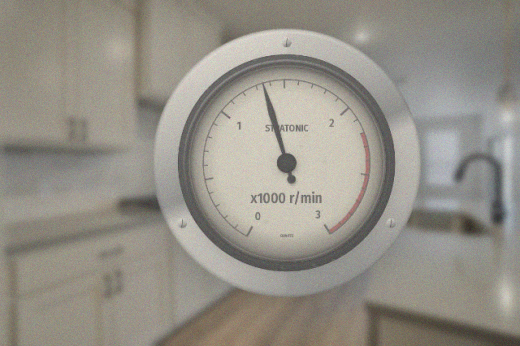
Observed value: {"value": 1350, "unit": "rpm"}
